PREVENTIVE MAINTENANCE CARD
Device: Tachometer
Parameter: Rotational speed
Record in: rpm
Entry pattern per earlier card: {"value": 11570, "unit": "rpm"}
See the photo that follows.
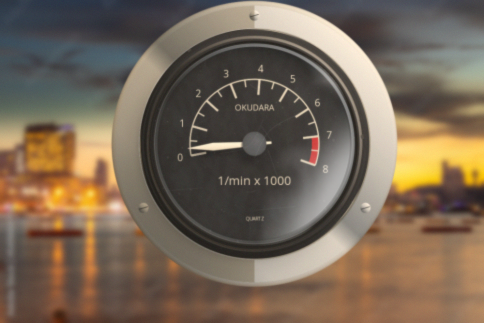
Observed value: {"value": 250, "unit": "rpm"}
